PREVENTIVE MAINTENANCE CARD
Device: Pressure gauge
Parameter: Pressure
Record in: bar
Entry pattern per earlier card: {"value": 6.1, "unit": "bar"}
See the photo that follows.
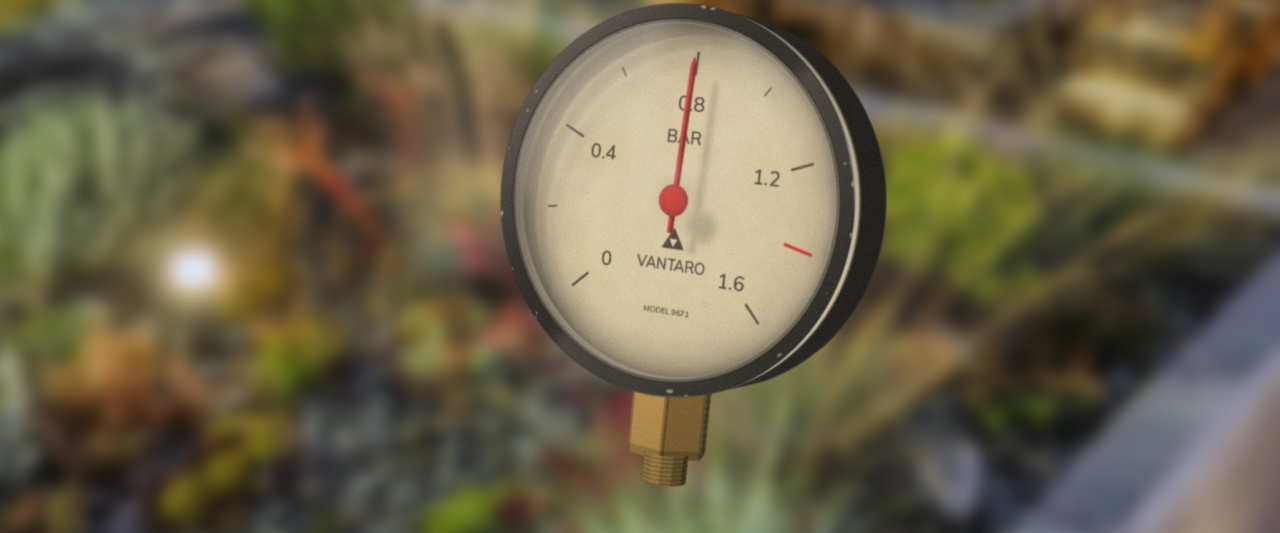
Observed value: {"value": 0.8, "unit": "bar"}
